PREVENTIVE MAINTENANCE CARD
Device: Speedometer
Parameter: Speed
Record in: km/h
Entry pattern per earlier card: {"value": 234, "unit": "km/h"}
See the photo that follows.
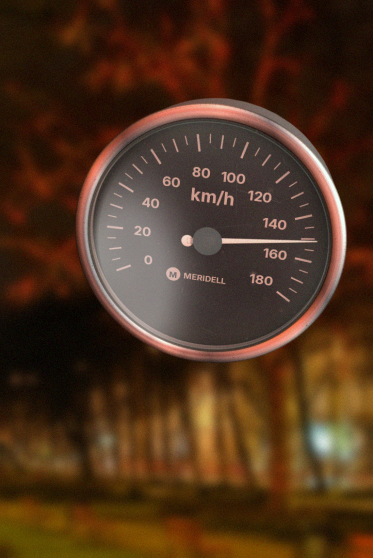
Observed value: {"value": 150, "unit": "km/h"}
